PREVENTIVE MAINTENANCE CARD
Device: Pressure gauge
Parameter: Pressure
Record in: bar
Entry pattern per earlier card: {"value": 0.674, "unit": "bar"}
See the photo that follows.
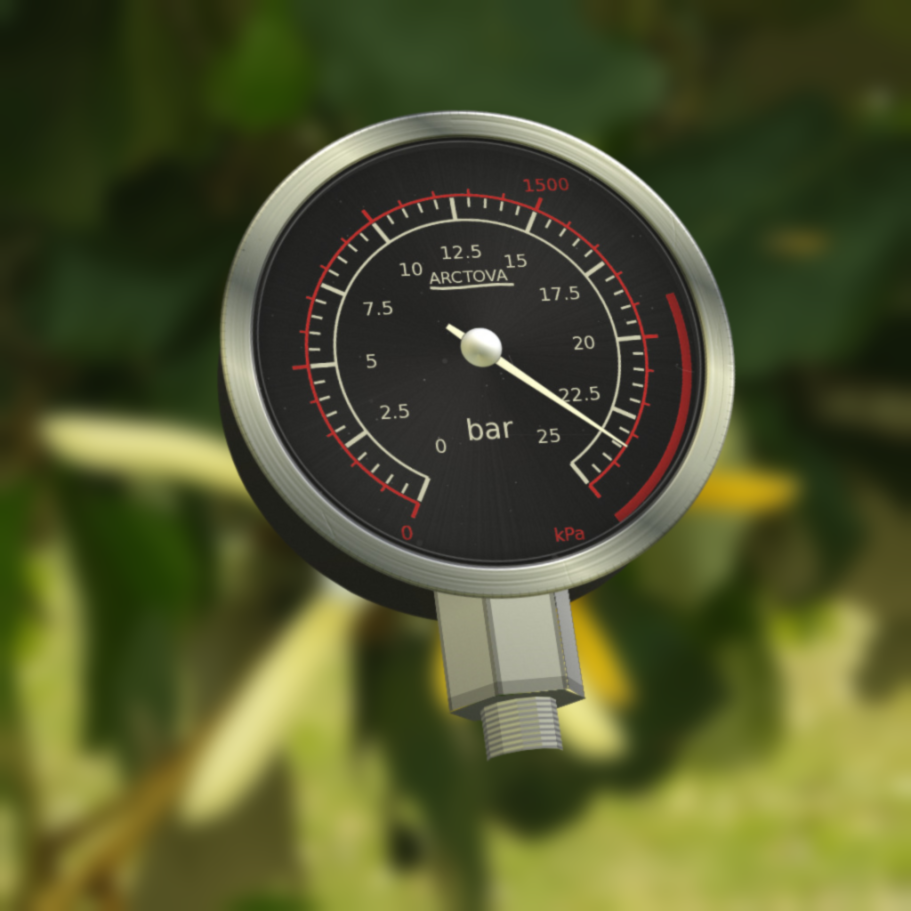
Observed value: {"value": 23.5, "unit": "bar"}
